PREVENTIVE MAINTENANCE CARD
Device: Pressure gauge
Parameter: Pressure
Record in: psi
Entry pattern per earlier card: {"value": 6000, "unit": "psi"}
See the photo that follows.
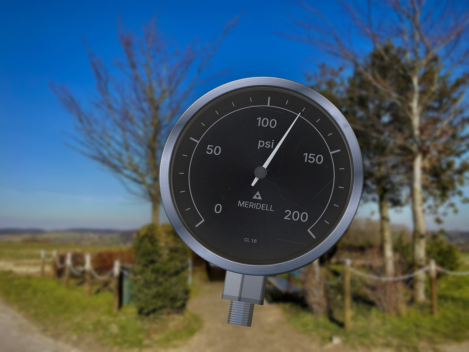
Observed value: {"value": 120, "unit": "psi"}
